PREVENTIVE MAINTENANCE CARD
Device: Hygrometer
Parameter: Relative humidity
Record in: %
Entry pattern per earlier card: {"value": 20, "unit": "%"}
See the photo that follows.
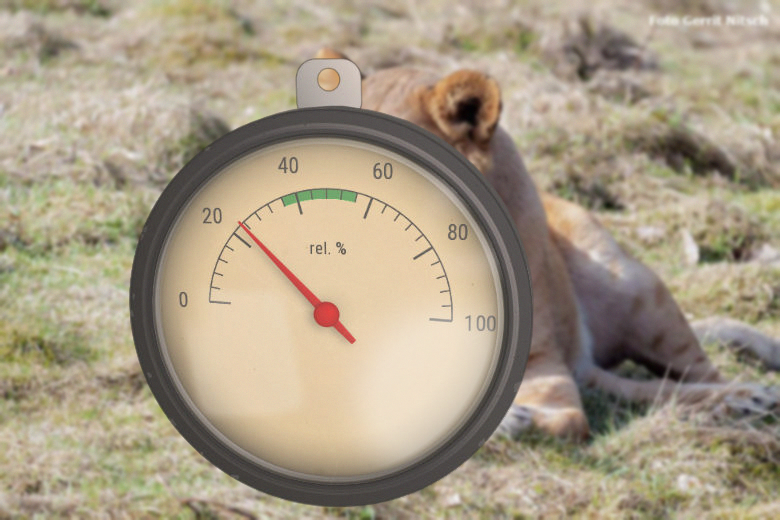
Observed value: {"value": 24, "unit": "%"}
